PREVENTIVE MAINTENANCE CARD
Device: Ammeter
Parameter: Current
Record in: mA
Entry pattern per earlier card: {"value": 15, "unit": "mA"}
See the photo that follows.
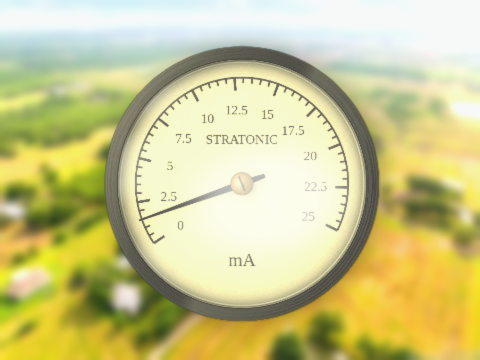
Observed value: {"value": 1.5, "unit": "mA"}
